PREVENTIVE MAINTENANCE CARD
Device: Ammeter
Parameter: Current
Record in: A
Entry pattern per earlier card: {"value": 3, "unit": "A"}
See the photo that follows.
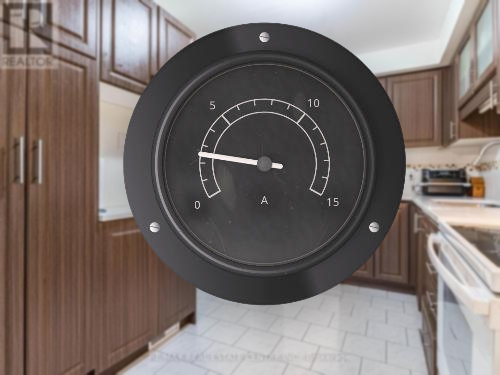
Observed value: {"value": 2.5, "unit": "A"}
